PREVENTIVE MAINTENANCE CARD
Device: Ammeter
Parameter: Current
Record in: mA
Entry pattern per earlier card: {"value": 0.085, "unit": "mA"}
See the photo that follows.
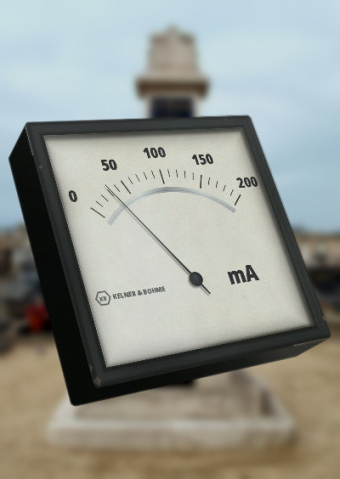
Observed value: {"value": 30, "unit": "mA"}
